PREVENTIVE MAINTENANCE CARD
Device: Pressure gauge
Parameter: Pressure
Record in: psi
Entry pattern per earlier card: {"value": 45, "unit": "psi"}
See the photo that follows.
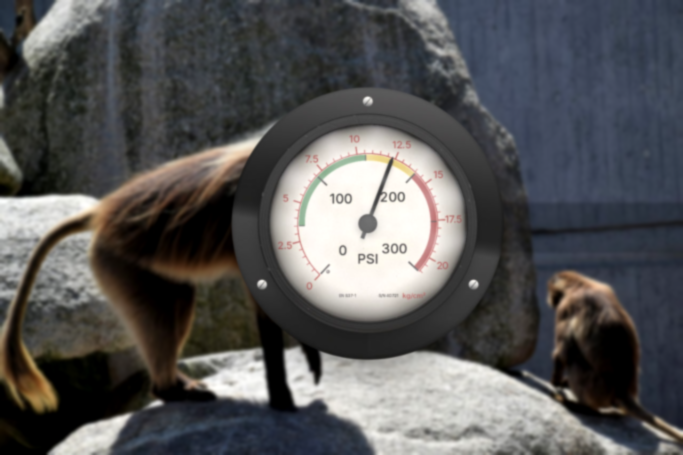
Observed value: {"value": 175, "unit": "psi"}
